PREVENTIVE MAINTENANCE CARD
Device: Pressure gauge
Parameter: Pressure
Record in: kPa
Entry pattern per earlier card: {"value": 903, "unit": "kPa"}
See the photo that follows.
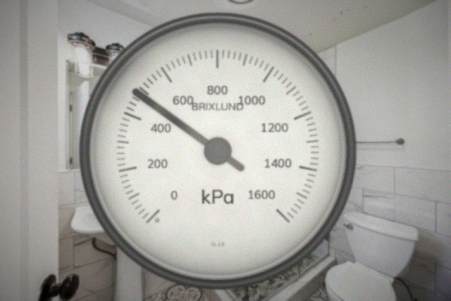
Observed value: {"value": 480, "unit": "kPa"}
